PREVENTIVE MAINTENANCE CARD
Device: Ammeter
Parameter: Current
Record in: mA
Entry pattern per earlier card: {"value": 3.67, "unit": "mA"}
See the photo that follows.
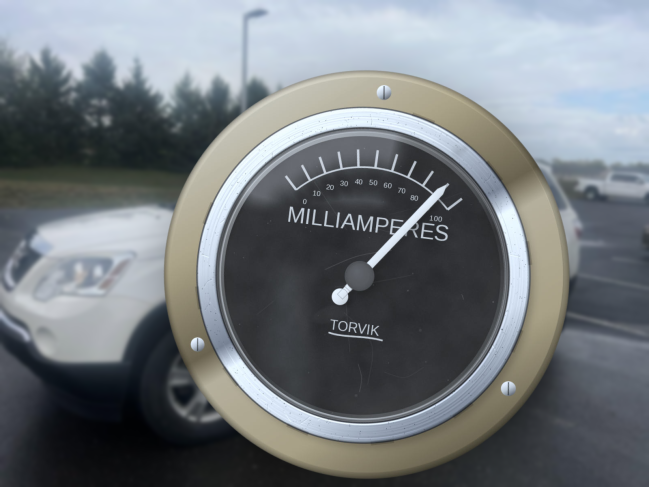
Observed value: {"value": 90, "unit": "mA"}
